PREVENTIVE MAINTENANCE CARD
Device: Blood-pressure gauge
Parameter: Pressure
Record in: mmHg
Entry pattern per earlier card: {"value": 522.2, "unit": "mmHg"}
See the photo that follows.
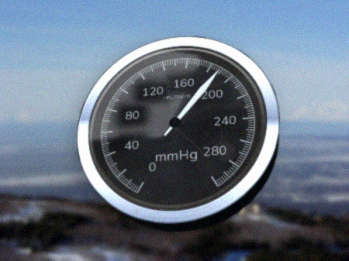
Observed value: {"value": 190, "unit": "mmHg"}
